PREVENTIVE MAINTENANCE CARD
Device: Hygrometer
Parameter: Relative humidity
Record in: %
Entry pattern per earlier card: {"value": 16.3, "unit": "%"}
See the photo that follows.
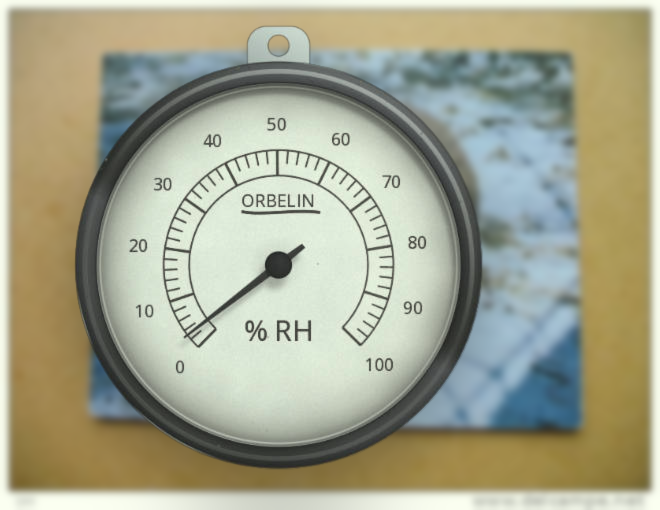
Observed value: {"value": 3, "unit": "%"}
